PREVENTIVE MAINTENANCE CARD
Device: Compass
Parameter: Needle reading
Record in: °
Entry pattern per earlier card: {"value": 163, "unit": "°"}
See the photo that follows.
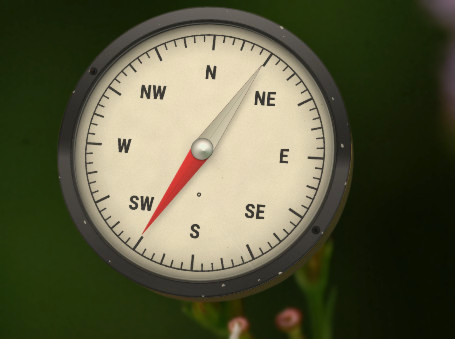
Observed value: {"value": 210, "unit": "°"}
